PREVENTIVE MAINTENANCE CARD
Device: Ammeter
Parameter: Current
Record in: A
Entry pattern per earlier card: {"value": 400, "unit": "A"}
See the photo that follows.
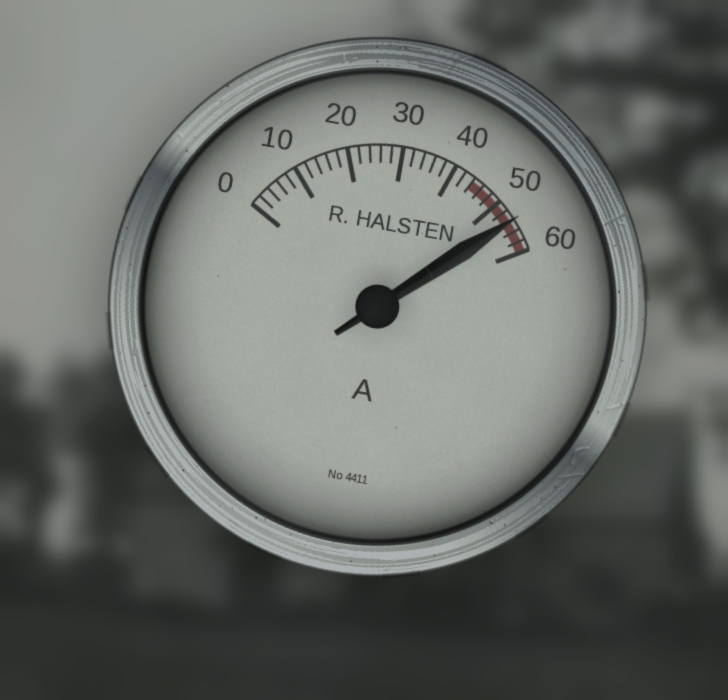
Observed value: {"value": 54, "unit": "A"}
